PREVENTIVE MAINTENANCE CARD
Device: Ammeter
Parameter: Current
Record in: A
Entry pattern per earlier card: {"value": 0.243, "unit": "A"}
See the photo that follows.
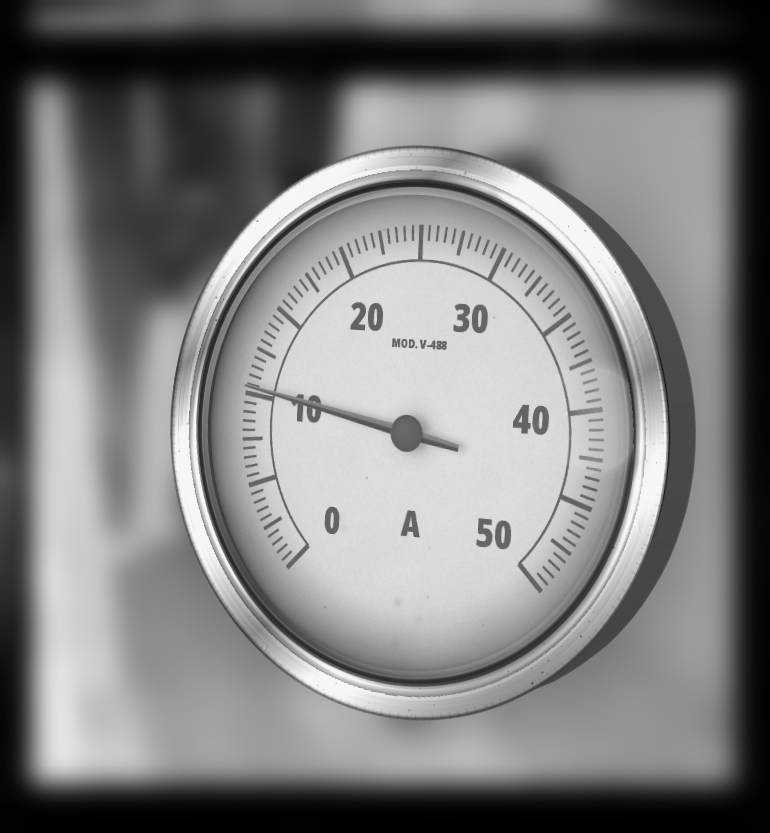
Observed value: {"value": 10.5, "unit": "A"}
